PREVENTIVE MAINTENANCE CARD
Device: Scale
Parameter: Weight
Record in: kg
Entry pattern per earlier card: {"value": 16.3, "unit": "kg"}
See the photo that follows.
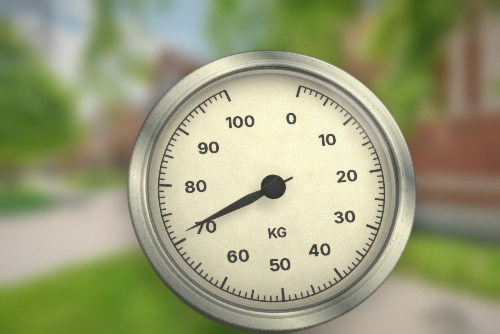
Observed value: {"value": 71, "unit": "kg"}
